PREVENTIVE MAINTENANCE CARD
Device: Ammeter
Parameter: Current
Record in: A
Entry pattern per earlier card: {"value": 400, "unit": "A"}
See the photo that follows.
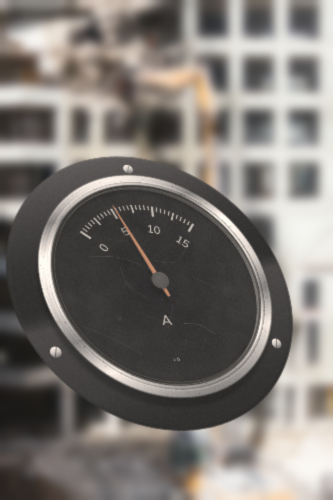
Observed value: {"value": 5, "unit": "A"}
